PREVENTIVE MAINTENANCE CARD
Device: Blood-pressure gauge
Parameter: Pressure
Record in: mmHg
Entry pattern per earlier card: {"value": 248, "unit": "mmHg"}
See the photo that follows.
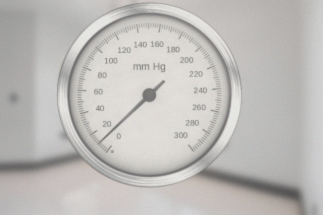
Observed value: {"value": 10, "unit": "mmHg"}
